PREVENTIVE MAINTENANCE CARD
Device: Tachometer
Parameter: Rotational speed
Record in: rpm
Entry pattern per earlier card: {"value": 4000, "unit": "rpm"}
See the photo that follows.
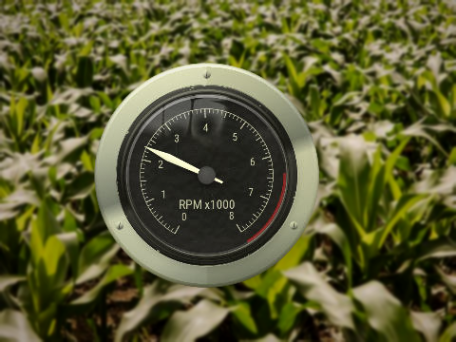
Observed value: {"value": 2300, "unit": "rpm"}
